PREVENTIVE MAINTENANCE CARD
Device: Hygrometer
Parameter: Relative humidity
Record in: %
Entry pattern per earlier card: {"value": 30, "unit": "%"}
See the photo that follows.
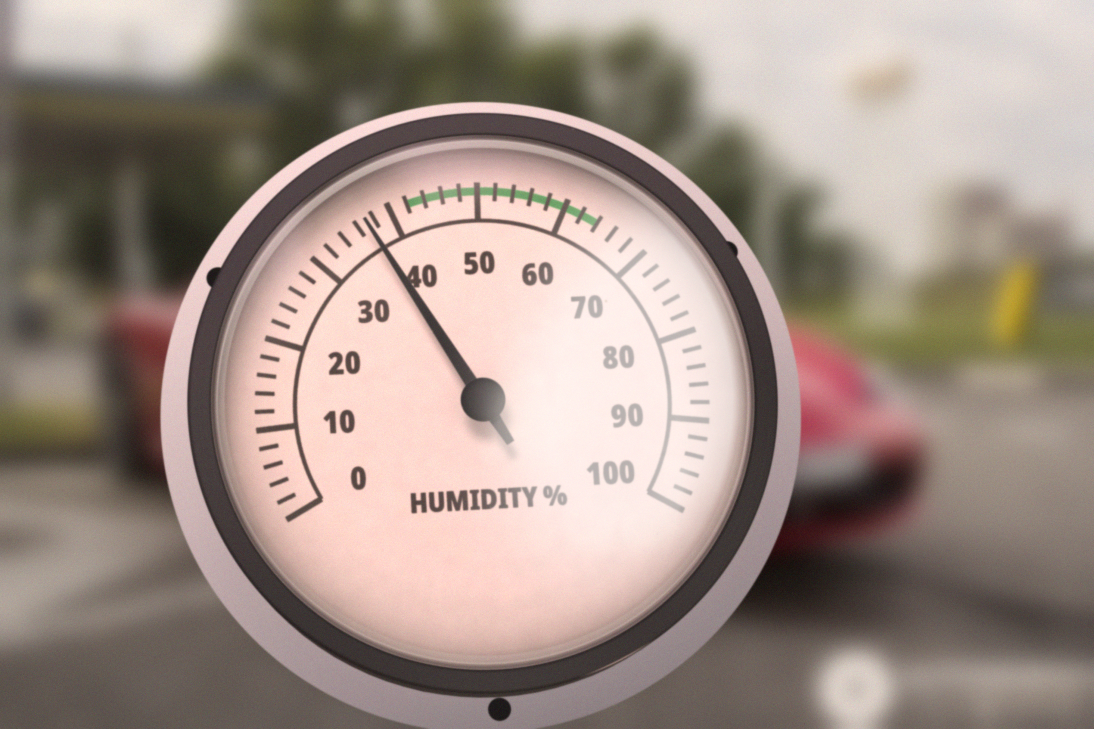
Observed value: {"value": 37, "unit": "%"}
